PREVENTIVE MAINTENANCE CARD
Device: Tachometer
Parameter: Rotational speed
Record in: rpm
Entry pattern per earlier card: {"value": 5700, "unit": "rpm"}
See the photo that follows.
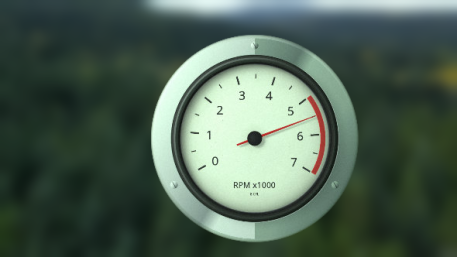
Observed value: {"value": 5500, "unit": "rpm"}
